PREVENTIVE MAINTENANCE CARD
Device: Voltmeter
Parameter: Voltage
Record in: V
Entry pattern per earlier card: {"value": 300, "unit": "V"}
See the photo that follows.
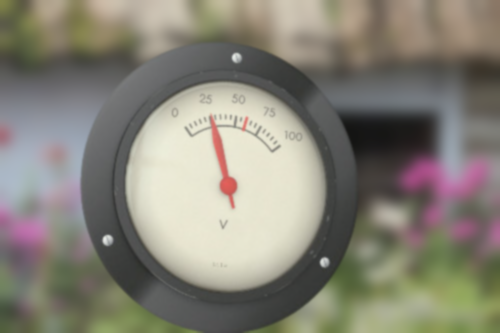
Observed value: {"value": 25, "unit": "V"}
